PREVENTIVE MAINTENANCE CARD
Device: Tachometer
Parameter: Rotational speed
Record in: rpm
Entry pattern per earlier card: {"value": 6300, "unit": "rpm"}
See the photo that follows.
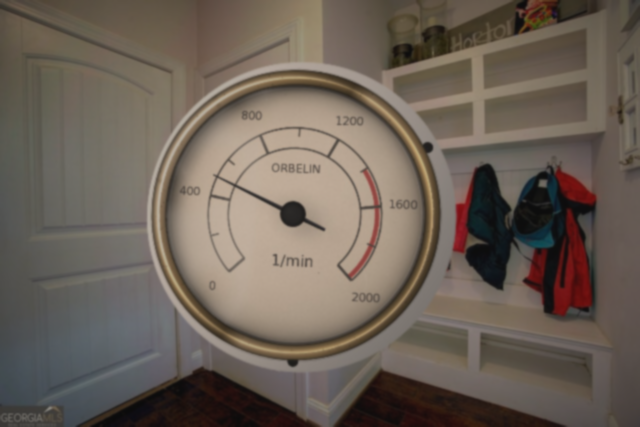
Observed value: {"value": 500, "unit": "rpm"}
